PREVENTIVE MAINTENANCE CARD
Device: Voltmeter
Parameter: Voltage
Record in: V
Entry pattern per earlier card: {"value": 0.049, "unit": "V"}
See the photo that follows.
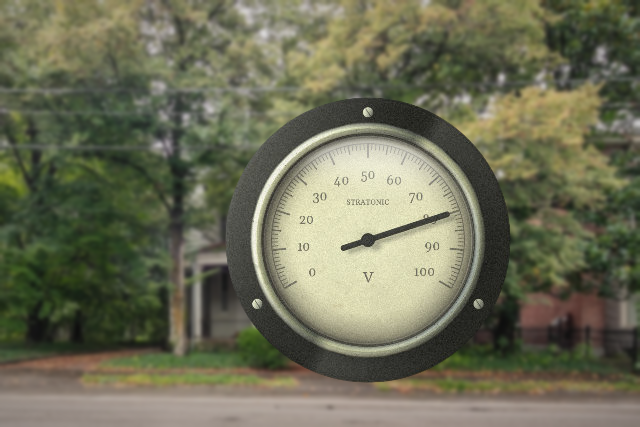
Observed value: {"value": 80, "unit": "V"}
